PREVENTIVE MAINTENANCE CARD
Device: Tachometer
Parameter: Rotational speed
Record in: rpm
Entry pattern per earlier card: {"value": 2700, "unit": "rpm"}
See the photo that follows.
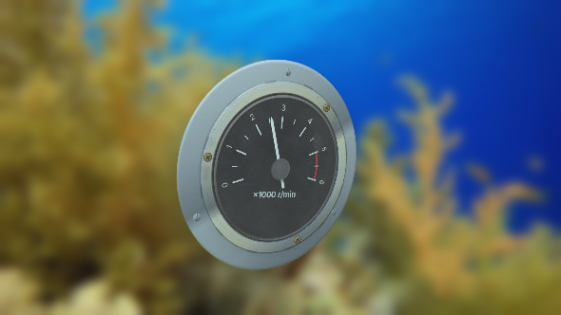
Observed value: {"value": 2500, "unit": "rpm"}
